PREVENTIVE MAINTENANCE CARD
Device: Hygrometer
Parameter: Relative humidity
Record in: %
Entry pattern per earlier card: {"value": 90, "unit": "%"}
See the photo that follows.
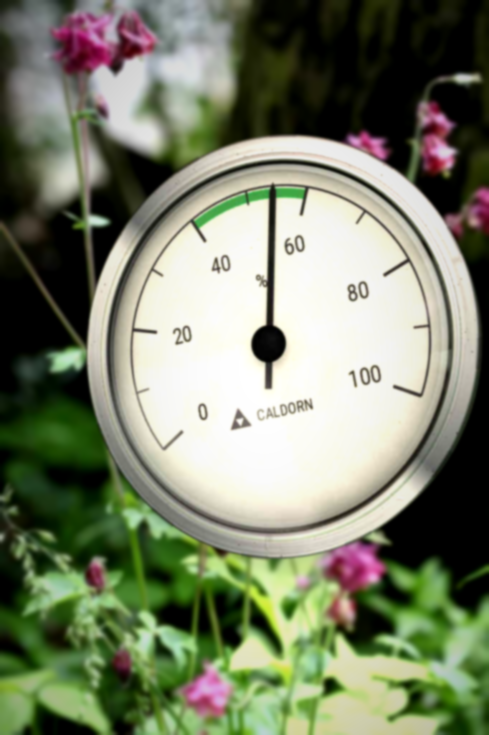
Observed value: {"value": 55, "unit": "%"}
